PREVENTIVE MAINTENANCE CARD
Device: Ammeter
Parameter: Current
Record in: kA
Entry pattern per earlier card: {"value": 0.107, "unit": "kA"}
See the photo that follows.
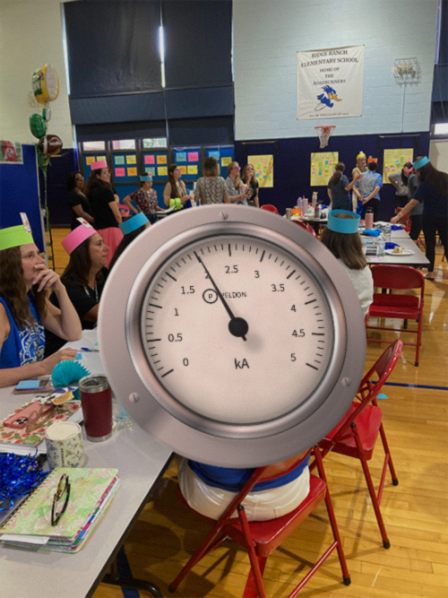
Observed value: {"value": 2, "unit": "kA"}
